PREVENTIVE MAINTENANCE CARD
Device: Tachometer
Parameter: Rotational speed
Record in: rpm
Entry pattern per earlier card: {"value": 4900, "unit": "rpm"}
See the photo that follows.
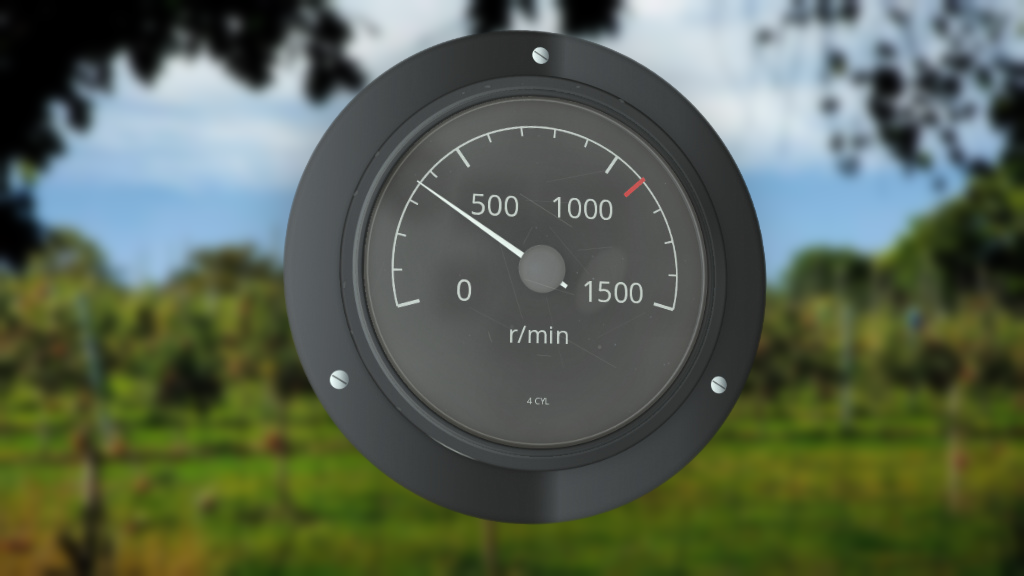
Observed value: {"value": 350, "unit": "rpm"}
